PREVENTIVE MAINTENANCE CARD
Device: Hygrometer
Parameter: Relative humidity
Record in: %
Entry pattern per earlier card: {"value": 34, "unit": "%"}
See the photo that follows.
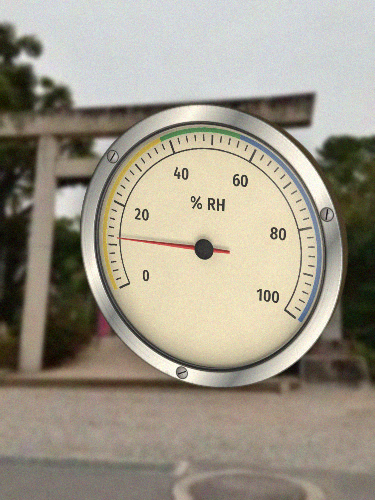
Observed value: {"value": 12, "unit": "%"}
